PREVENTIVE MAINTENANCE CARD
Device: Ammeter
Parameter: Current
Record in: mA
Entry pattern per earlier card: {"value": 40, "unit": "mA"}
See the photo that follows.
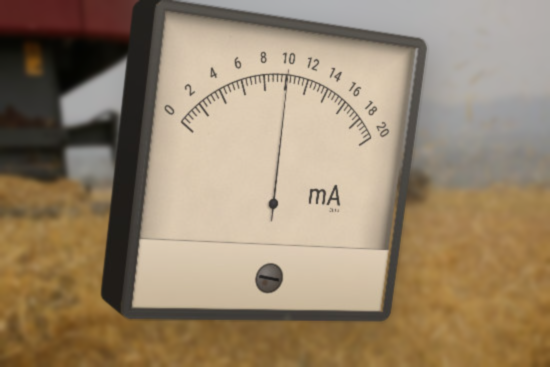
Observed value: {"value": 10, "unit": "mA"}
